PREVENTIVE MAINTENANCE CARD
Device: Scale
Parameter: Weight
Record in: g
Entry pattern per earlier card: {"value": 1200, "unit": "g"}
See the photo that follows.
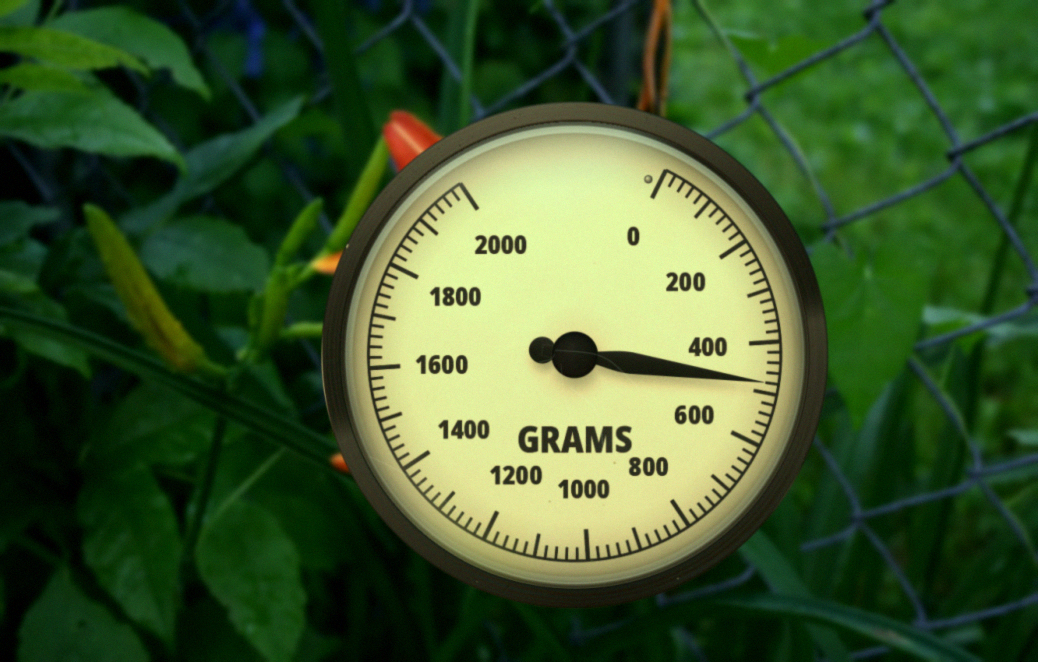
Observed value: {"value": 480, "unit": "g"}
